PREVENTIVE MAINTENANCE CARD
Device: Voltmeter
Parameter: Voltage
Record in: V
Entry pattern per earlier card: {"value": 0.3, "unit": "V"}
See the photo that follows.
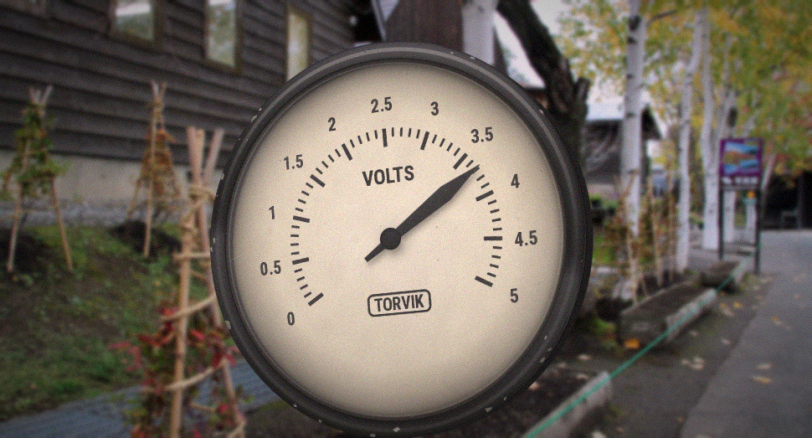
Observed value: {"value": 3.7, "unit": "V"}
